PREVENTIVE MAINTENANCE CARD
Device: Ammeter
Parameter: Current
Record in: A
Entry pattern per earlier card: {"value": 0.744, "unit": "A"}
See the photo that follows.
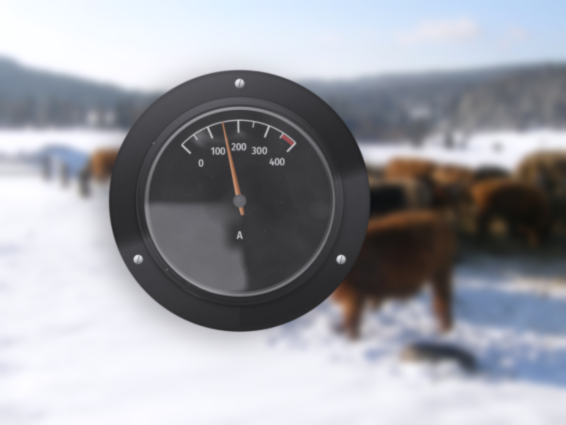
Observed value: {"value": 150, "unit": "A"}
